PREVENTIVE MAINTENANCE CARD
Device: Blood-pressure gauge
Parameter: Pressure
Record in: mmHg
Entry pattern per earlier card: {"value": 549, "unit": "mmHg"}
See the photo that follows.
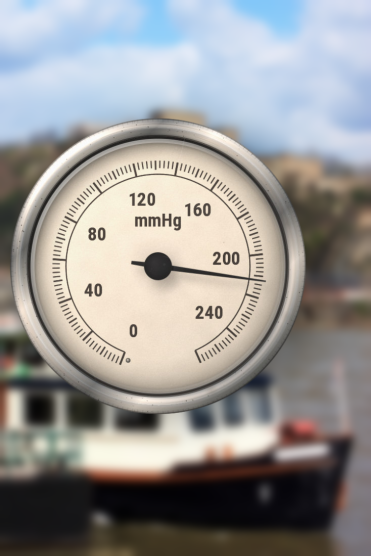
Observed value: {"value": 212, "unit": "mmHg"}
